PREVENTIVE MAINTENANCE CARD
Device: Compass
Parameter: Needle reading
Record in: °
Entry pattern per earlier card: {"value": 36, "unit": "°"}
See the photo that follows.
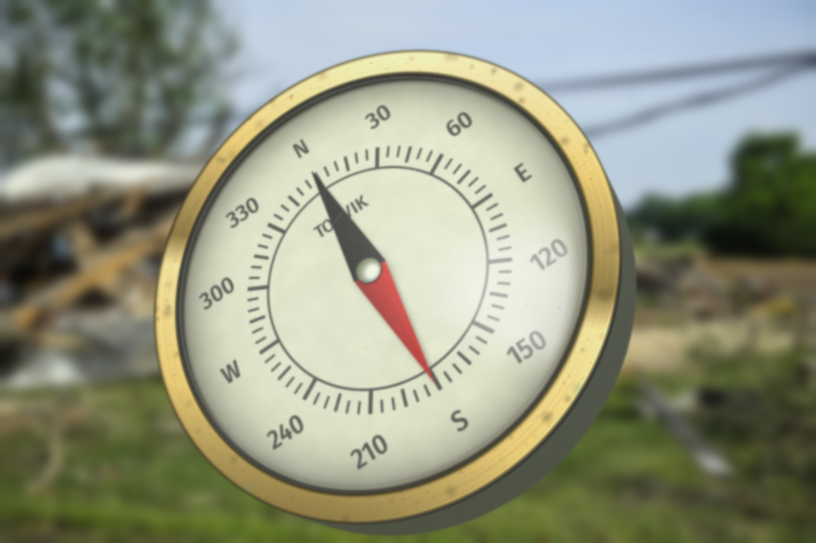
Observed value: {"value": 180, "unit": "°"}
